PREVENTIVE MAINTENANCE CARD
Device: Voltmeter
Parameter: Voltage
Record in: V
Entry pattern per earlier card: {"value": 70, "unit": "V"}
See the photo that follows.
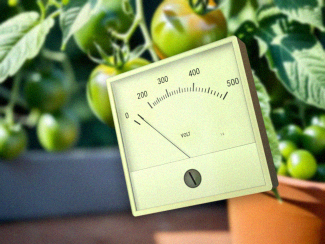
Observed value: {"value": 100, "unit": "V"}
